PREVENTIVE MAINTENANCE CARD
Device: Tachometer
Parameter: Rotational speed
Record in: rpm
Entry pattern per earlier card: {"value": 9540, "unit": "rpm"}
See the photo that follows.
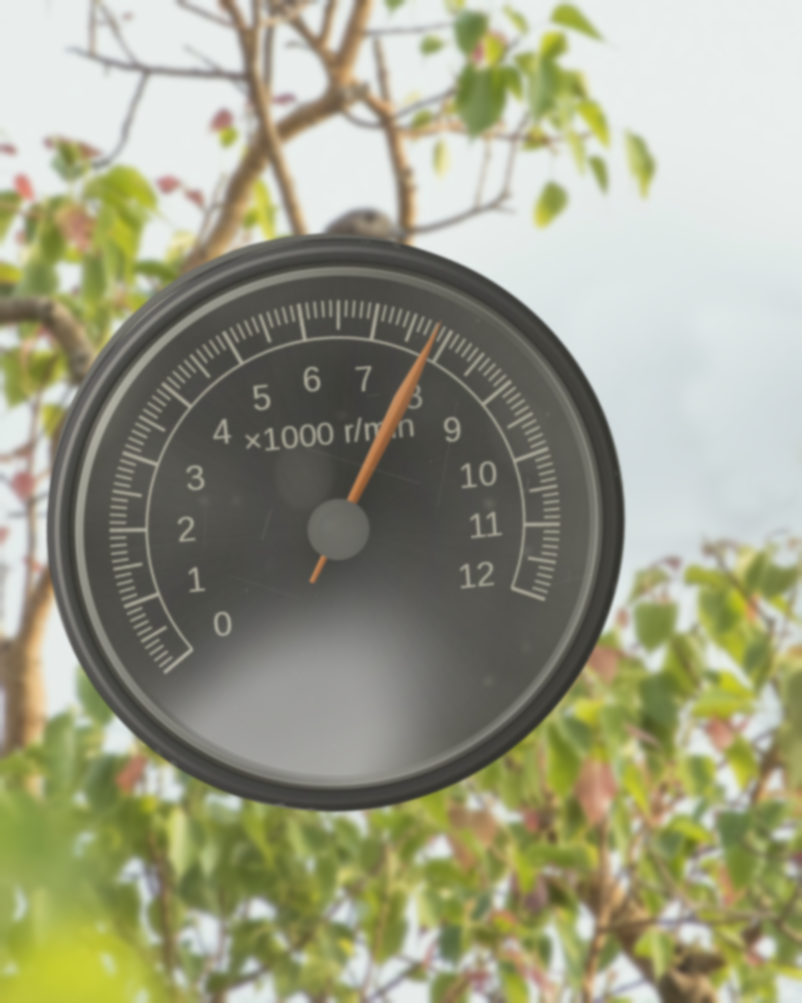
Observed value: {"value": 7800, "unit": "rpm"}
